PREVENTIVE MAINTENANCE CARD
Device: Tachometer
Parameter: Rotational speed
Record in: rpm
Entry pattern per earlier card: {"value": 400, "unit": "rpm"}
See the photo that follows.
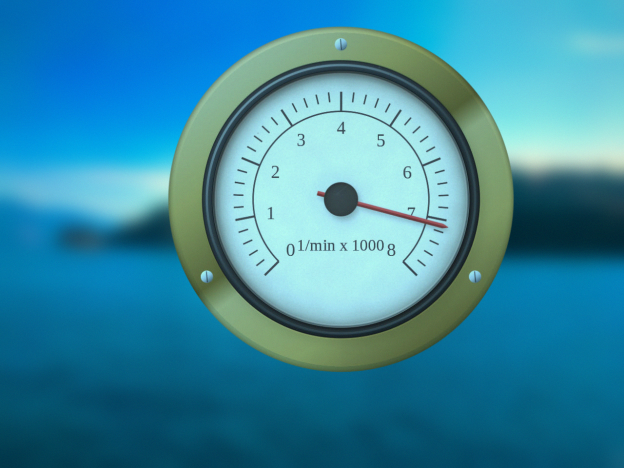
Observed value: {"value": 7100, "unit": "rpm"}
